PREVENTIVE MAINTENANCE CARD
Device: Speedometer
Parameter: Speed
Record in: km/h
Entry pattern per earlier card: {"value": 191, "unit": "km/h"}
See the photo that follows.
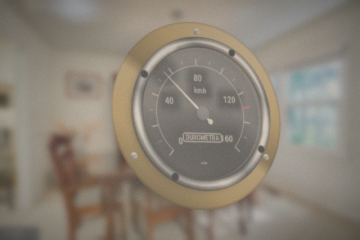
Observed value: {"value": 55, "unit": "km/h"}
